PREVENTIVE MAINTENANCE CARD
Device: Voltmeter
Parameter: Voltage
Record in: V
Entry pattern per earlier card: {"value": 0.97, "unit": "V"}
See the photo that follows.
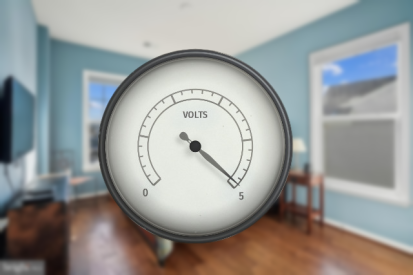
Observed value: {"value": 4.9, "unit": "V"}
